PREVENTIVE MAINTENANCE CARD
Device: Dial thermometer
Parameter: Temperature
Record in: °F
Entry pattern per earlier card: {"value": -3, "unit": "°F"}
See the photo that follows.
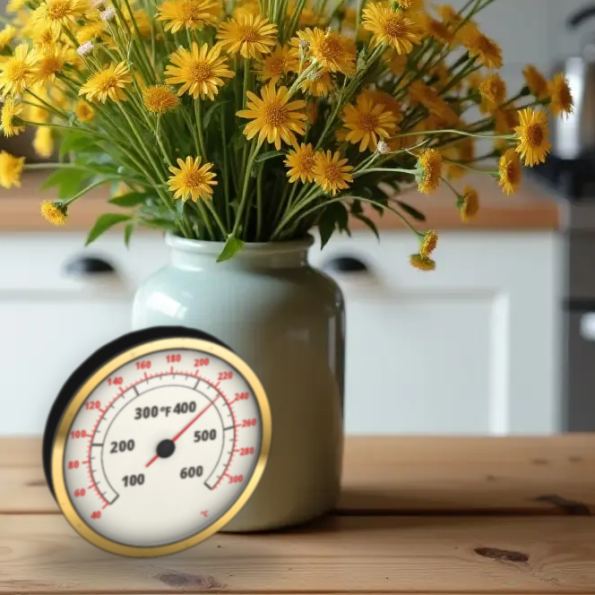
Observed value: {"value": 440, "unit": "°F"}
